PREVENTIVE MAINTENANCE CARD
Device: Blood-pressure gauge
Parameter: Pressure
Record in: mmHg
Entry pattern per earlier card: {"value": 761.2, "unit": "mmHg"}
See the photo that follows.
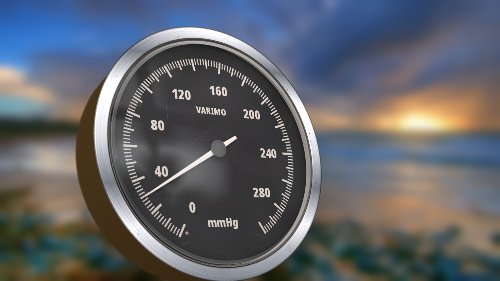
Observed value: {"value": 30, "unit": "mmHg"}
